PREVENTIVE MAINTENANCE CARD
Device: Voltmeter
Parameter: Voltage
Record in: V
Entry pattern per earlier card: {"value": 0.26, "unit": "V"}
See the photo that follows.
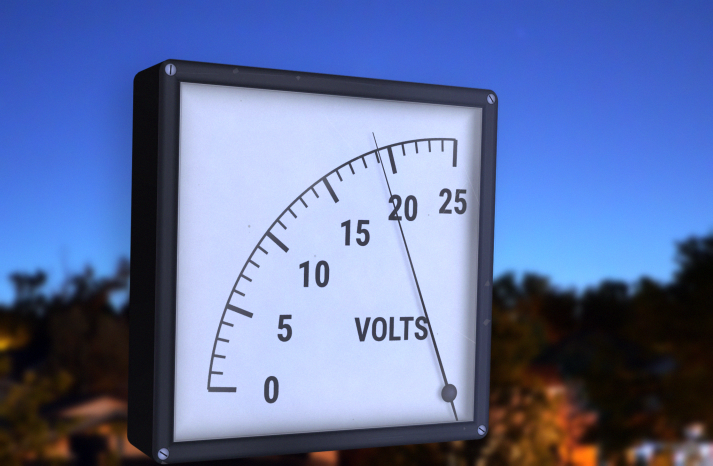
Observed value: {"value": 19, "unit": "V"}
